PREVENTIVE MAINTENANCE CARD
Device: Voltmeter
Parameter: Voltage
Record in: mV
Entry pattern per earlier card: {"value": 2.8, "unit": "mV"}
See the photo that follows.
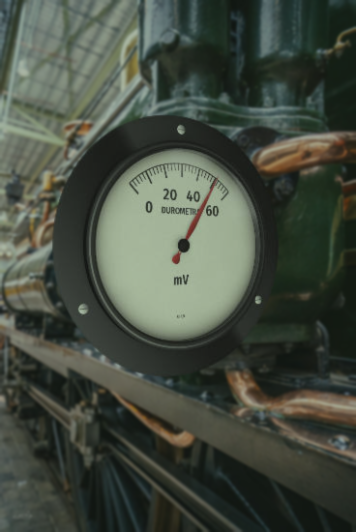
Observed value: {"value": 50, "unit": "mV"}
